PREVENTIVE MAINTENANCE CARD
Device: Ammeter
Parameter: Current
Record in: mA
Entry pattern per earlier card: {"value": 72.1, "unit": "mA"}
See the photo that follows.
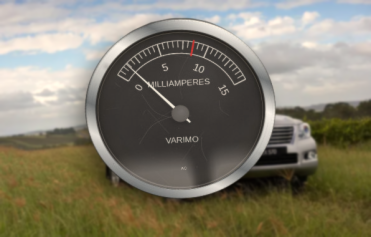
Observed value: {"value": 1.5, "unit": "mA"}
